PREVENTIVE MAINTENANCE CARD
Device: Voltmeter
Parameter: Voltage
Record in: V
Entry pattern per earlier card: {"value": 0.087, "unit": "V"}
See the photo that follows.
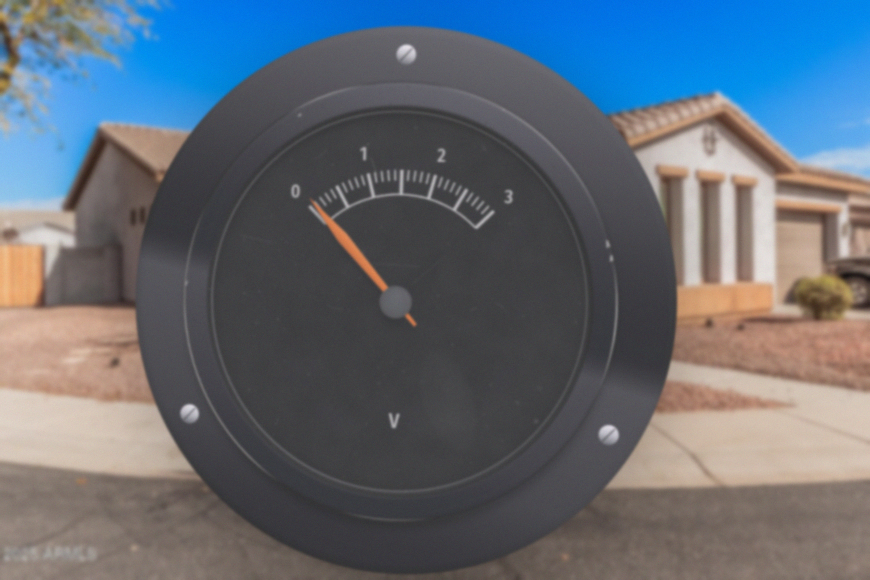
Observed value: {"value": 0.1, "unit": "V"}
